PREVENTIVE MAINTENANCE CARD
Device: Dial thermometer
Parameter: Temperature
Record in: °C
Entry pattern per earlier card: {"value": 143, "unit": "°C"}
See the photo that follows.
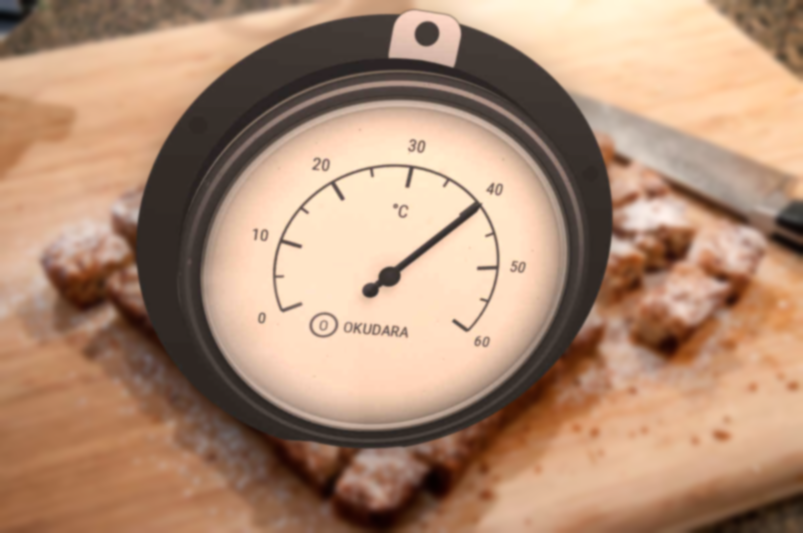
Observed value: {"value": 40, "unit": "°C"}
